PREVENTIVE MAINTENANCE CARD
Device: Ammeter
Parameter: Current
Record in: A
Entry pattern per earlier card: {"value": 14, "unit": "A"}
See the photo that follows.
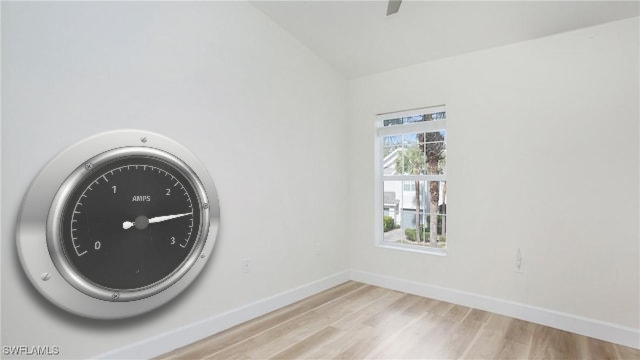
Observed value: {"value": 2.5, "unit": "A"}
